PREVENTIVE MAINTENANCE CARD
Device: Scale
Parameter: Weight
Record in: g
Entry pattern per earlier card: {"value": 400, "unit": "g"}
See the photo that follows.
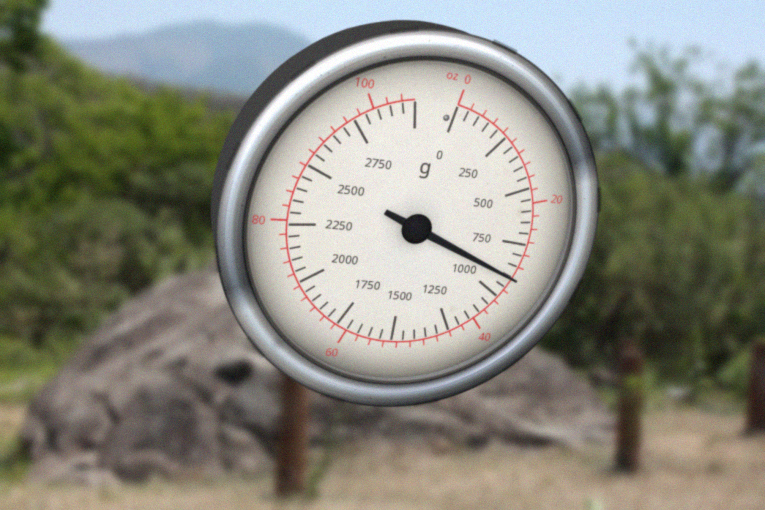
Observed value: {"value": 900, "unit": "g"}
